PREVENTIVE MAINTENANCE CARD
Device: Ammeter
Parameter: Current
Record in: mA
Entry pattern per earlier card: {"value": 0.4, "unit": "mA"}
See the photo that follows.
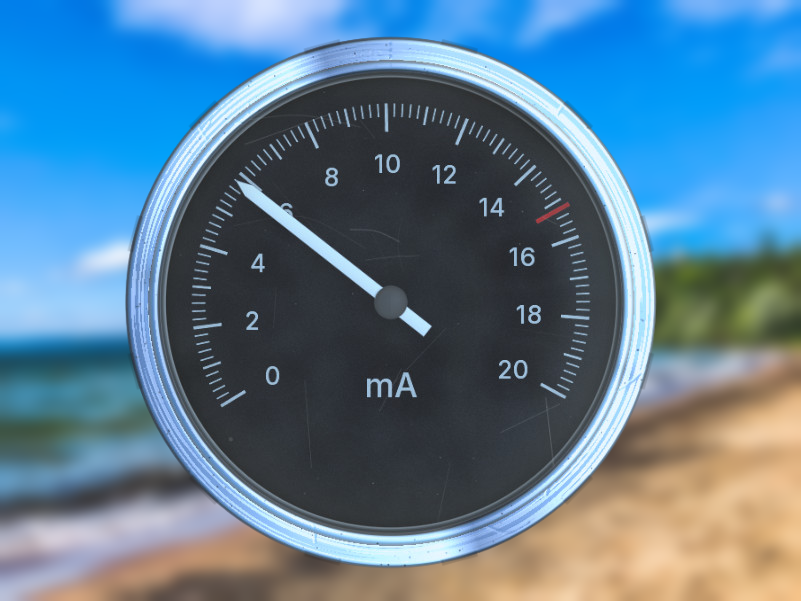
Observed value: {"value": 5.8, "unit": "mA"}
